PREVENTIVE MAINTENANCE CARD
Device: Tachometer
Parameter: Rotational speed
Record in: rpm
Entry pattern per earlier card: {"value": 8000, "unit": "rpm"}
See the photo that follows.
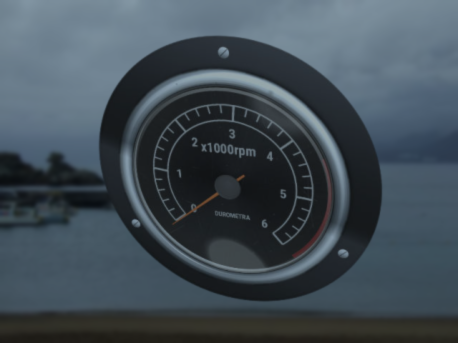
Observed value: {"value": 0, "unit": "rpm"}
